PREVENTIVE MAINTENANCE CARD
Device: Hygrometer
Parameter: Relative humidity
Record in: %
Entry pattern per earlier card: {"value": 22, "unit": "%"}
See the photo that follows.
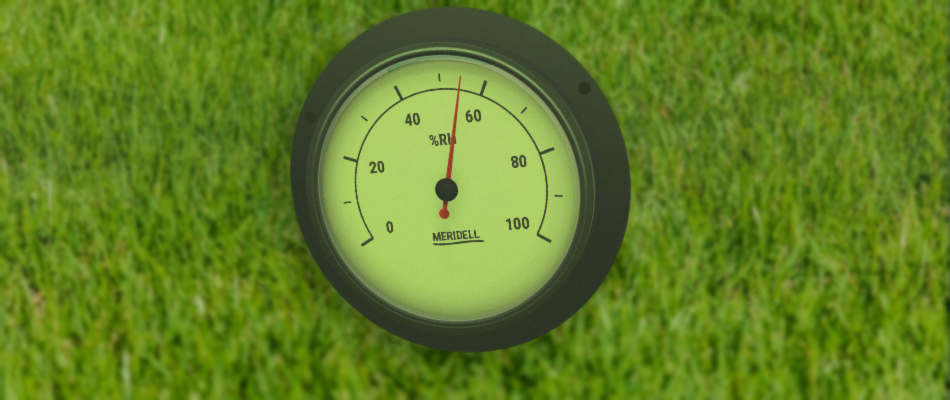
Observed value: {"value": 55, "unit": "%"}
